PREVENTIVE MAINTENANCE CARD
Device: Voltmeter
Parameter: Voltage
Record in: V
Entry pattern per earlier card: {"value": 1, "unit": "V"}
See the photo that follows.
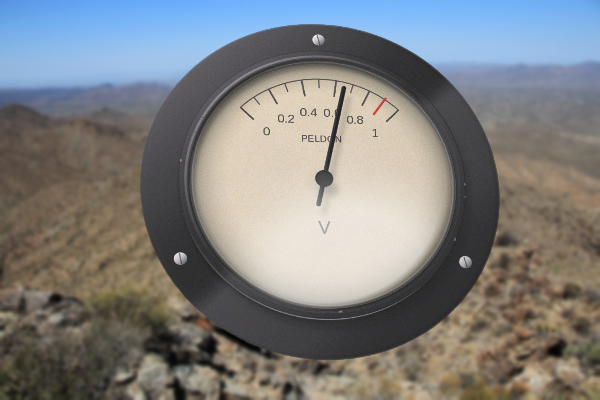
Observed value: {"value": 0.65, "unit": "V"}
